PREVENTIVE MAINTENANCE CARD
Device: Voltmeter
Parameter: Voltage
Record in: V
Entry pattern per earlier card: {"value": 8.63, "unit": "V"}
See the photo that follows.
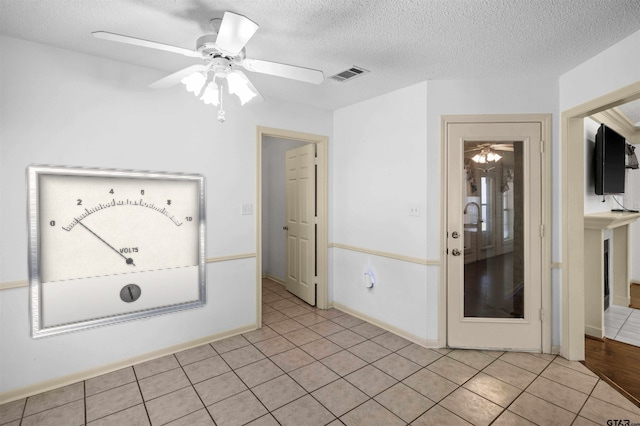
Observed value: {"value": 1, "unit": "V"}
